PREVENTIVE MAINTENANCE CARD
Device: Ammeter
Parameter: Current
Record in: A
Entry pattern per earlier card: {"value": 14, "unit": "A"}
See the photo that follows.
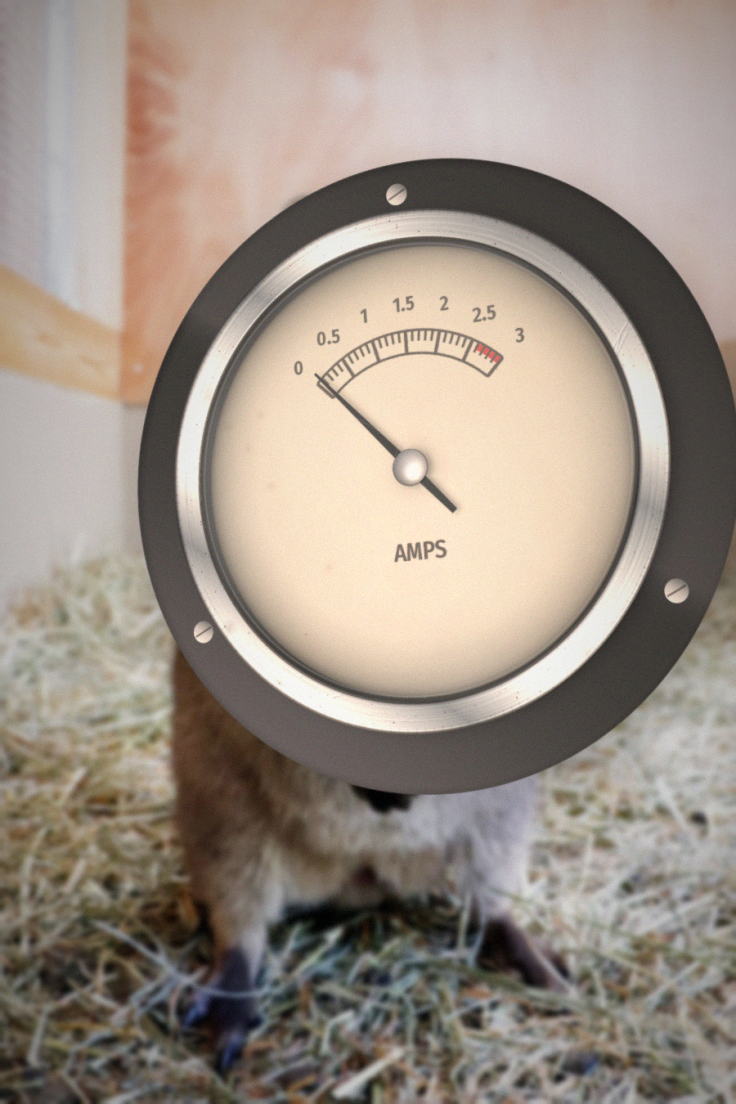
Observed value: {"value": 0.1, "unit": "A"}
